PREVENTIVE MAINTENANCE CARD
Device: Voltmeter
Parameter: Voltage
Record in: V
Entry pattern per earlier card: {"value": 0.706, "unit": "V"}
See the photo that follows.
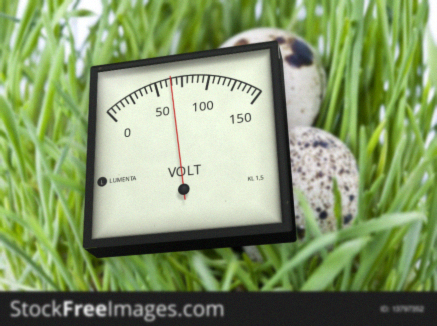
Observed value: {"value": 65, "unit": "V"}
